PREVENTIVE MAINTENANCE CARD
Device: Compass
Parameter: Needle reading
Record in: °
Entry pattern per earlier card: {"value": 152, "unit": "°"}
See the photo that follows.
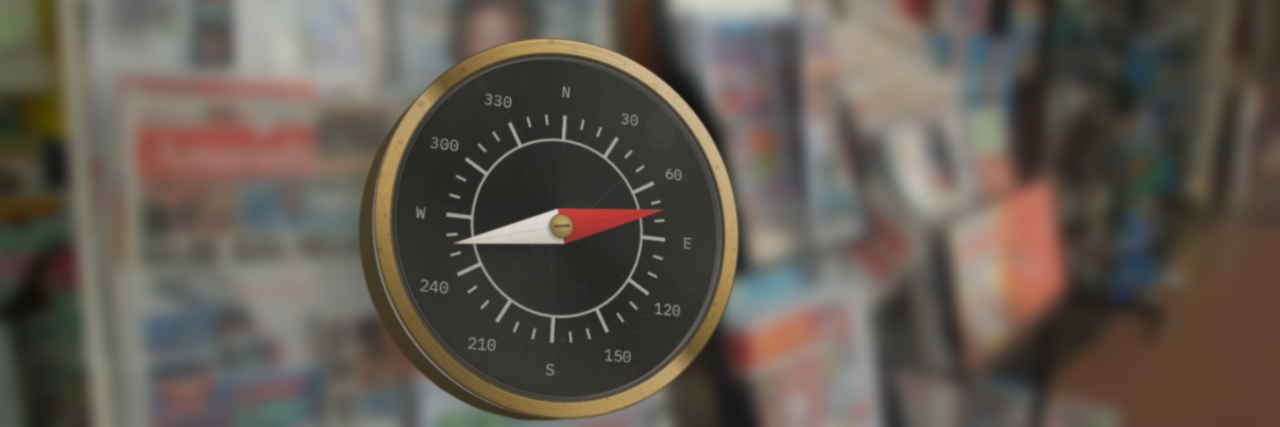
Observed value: {"value": 75, "unit": "°"}
